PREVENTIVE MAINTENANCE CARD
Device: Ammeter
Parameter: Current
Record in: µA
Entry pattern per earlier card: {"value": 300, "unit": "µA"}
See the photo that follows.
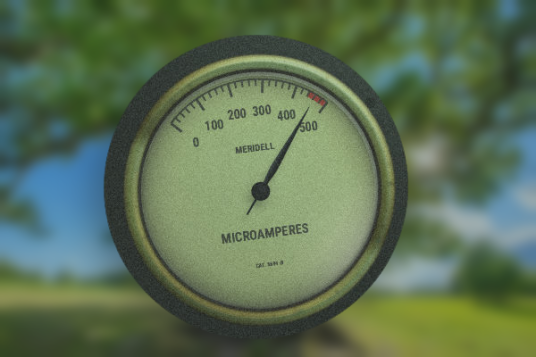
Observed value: {"value": 460, "unit": "µA"}
